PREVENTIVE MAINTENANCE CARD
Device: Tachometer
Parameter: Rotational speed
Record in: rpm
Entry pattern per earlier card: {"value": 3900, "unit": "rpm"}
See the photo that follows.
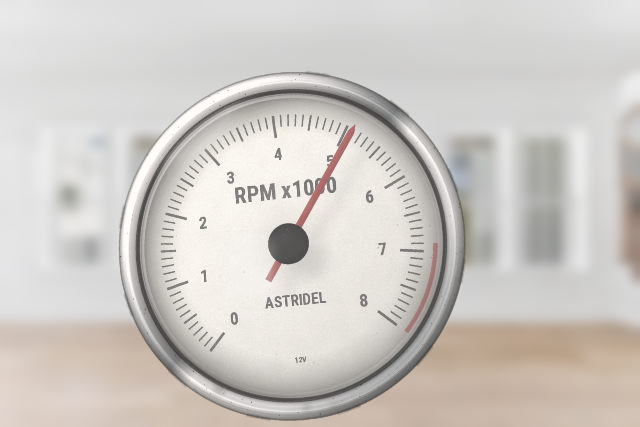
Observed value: {"value": 5100, "unit": "rpm"}
